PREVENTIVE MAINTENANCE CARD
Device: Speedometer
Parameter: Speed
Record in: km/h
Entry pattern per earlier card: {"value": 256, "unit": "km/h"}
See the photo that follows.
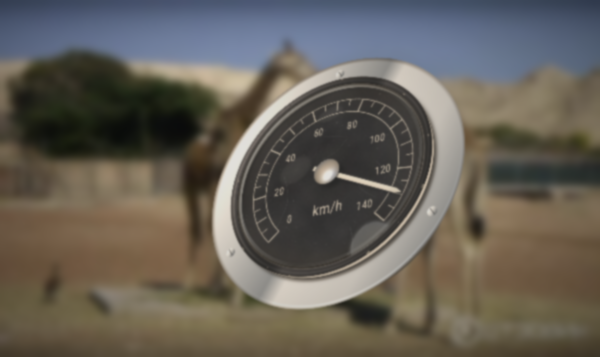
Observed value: {"value": 130, "unit": "km/h"}
